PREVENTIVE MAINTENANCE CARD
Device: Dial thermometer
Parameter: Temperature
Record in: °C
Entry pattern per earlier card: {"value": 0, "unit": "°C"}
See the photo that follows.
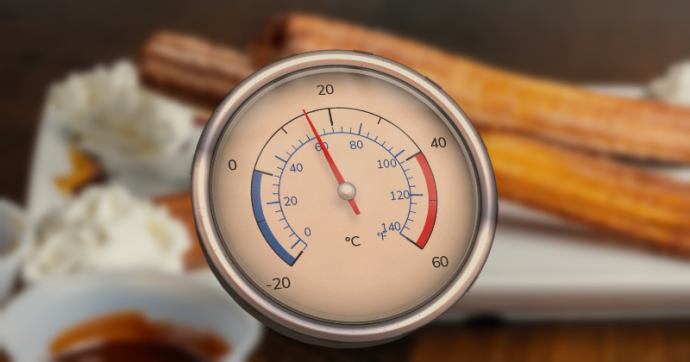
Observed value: {"value": 15, "unit": "°C"}
